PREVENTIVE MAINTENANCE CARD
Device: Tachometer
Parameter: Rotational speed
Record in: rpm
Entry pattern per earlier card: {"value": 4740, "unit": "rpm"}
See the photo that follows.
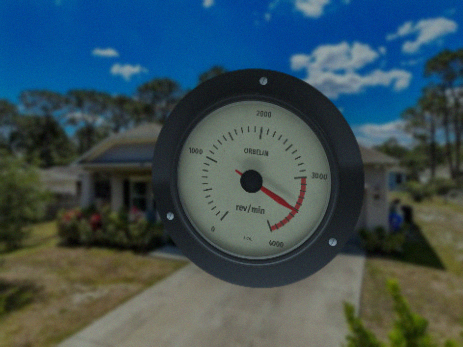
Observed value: {"value": 3500, "unit": "rpm"}
